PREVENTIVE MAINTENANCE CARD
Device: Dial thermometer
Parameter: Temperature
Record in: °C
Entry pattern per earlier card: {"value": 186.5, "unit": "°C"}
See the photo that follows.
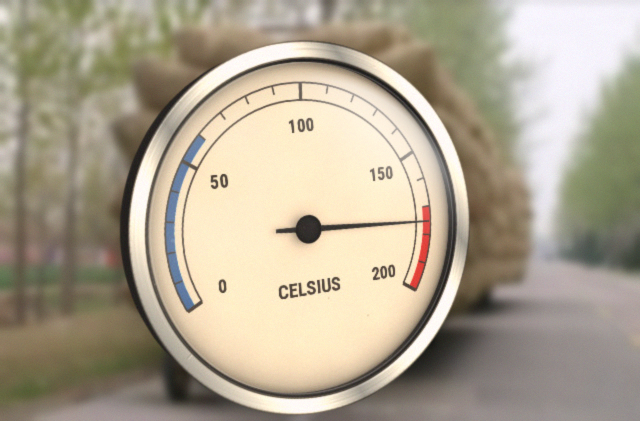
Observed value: {"value": 175, "unit": "°C"}
